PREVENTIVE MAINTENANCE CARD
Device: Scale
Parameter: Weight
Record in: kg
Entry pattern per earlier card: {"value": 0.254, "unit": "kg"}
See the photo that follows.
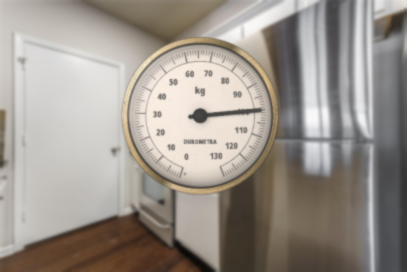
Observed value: {"value": 100, "unit": "kg"}
